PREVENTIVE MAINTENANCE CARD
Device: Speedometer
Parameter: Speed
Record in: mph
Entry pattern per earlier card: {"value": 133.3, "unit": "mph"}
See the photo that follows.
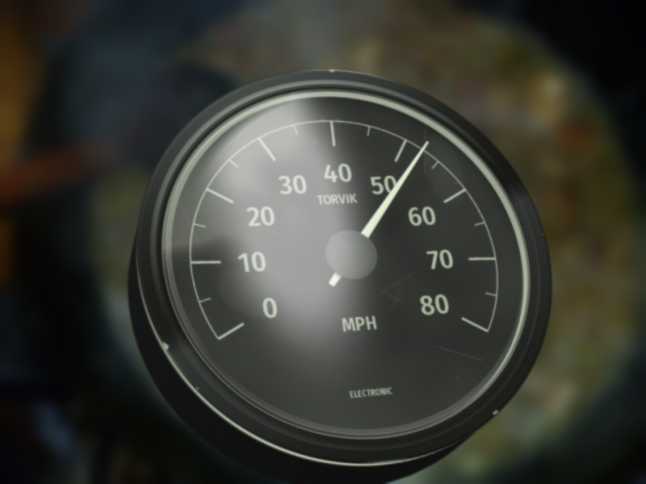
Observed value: {"value": 52.5, "unit": "mph"}
